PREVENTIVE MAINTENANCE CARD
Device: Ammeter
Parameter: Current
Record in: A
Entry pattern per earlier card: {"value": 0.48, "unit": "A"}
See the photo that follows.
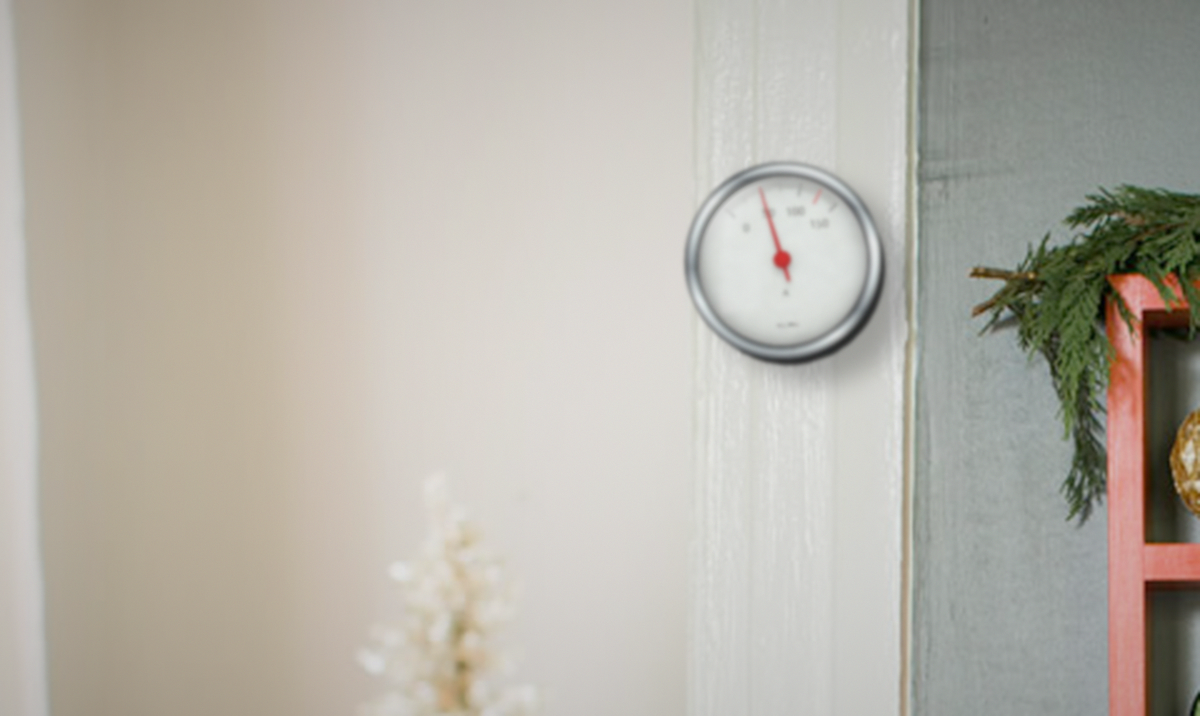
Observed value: {"value": 50, "unit": "A"}
